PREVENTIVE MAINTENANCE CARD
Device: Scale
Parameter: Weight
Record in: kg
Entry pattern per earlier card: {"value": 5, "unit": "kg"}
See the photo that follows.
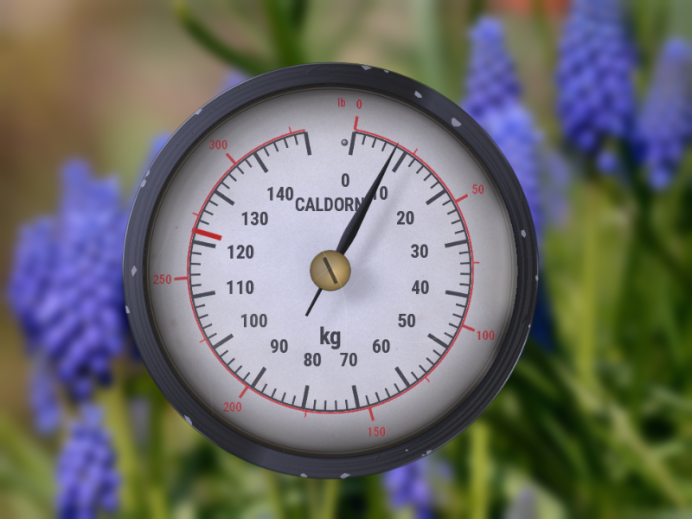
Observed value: {"value": 8, "unit": "kg"}
